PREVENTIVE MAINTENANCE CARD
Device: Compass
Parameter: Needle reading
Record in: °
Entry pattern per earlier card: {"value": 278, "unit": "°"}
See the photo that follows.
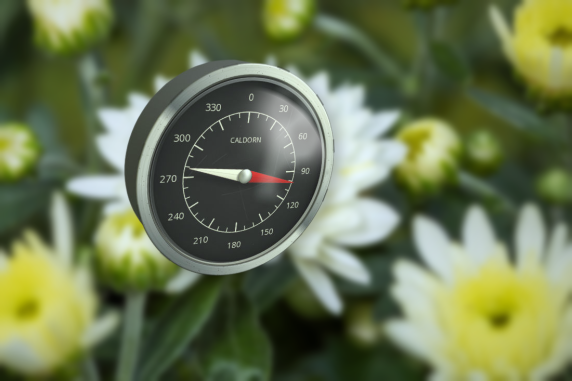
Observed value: {"value": 100, "unit": "°"}
